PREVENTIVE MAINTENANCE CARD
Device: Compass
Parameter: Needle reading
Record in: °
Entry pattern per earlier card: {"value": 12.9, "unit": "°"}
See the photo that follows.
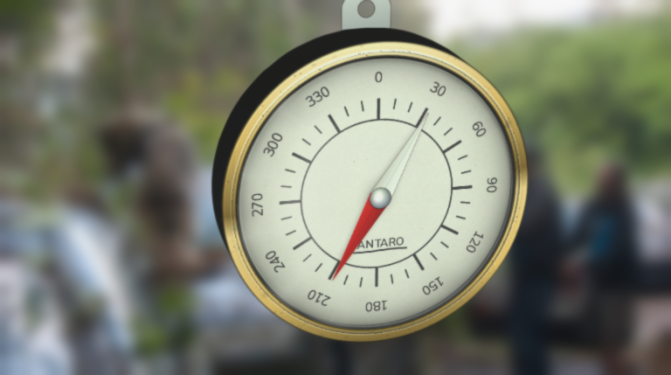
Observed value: {"value": 210, "unit": "°"}
